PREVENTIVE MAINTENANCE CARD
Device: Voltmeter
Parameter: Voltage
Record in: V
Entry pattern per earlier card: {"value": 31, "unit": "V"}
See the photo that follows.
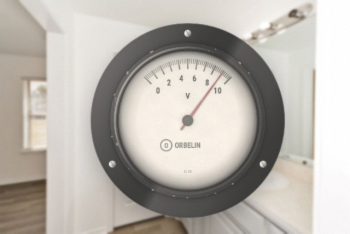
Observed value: {"value": 9, "unit": "V"}
